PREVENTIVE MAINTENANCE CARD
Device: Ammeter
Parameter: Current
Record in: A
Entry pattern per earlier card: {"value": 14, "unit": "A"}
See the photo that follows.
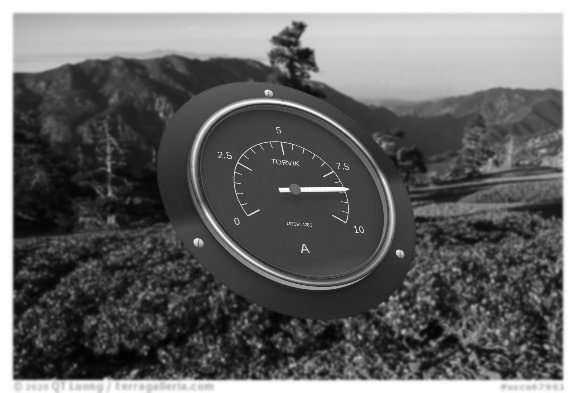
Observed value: {"value": 8.5, "unit": "A"}
